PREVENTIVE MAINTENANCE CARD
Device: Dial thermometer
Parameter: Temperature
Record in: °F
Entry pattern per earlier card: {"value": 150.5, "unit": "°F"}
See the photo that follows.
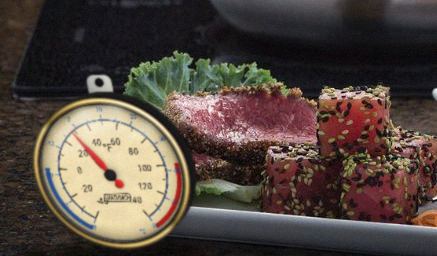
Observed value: {"value": 30, "unit": "°F"}
